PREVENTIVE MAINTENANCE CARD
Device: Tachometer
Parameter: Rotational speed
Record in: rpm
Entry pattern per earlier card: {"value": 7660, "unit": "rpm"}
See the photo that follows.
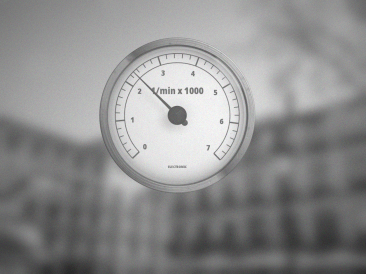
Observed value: {"value": 2300, "unit": "rpm"}
